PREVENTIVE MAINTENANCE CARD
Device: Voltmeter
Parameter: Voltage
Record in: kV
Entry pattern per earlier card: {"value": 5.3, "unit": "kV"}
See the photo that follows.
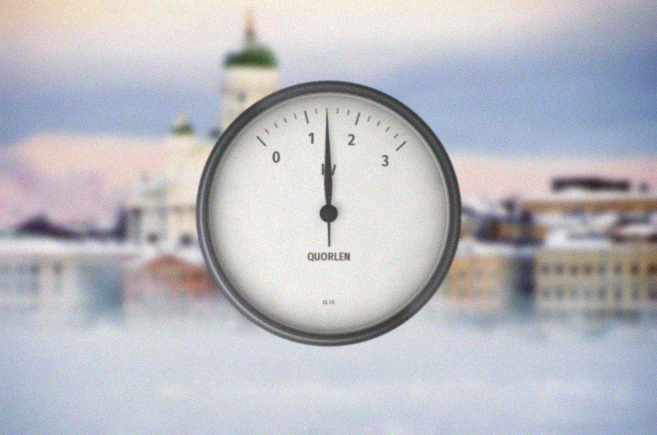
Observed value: {"value": 1.4, "unit": "kV"}
